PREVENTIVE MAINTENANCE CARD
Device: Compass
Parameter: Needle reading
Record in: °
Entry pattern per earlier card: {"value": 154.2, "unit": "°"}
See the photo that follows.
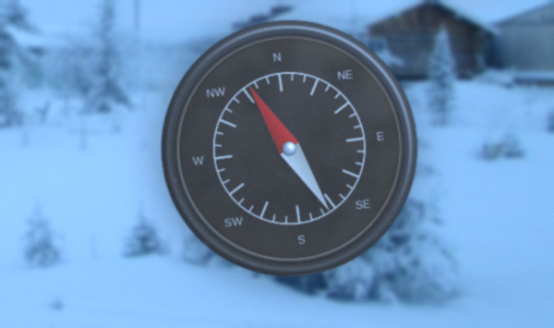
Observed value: {"value": 335, "unit": "°"}
